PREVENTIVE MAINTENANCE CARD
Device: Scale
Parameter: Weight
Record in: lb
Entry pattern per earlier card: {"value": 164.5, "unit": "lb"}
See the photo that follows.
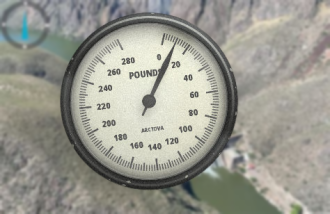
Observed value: {"value": 10, "unit": "lb"}
